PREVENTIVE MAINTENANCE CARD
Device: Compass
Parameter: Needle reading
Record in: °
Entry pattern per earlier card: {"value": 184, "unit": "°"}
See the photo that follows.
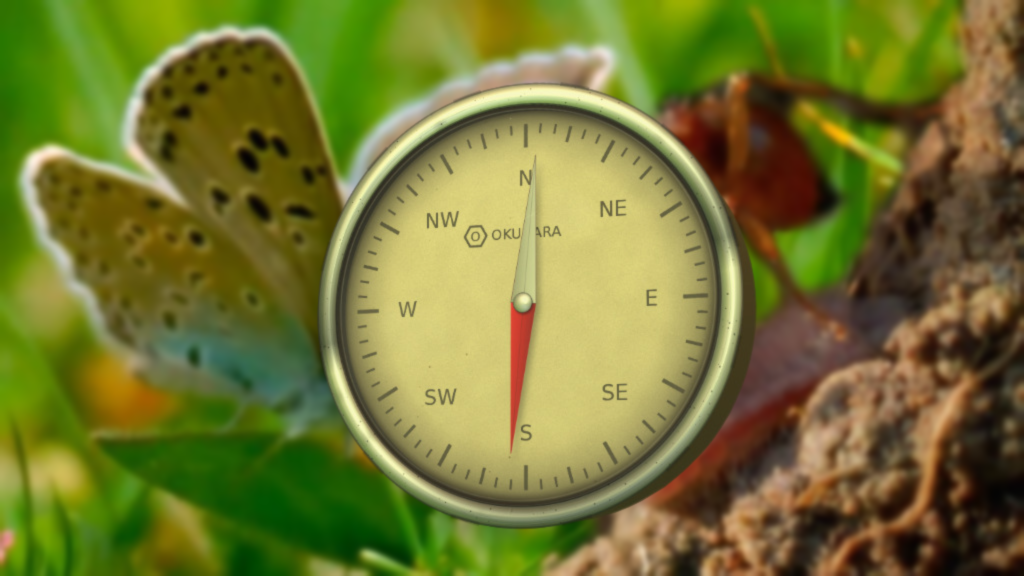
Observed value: {"value": 185, "unit": "°"}
